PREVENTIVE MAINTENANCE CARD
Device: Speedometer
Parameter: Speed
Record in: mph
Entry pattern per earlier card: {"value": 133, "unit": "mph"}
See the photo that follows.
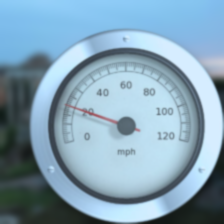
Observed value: {"value": 20, "unit": "mph"}
